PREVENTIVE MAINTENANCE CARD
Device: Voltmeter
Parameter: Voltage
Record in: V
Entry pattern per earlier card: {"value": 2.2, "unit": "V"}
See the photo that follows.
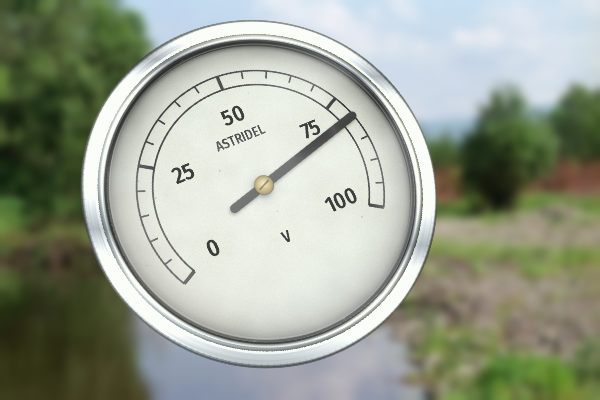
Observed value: {"value": 80, "unit": "V"}
